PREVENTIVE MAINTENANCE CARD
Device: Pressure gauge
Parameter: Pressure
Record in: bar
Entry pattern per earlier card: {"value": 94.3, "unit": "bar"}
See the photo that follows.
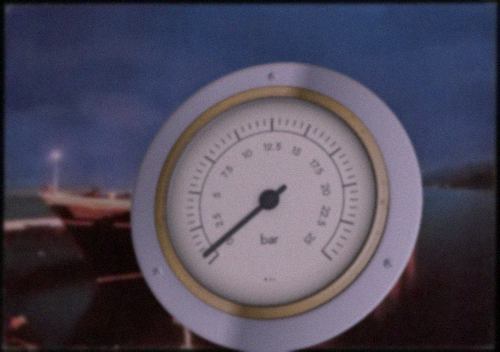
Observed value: {"value": 0.5, "unit": "bar"}
